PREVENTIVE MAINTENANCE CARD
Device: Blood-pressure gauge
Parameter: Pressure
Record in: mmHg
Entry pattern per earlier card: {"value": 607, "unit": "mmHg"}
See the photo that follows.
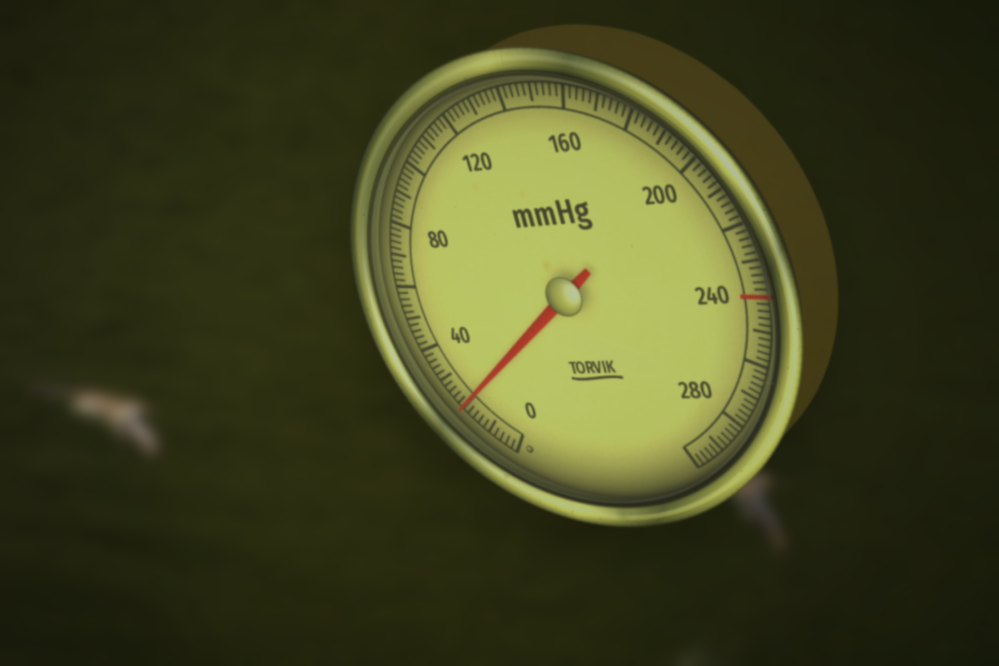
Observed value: {"value": 20, "unit": "mmHg"}
